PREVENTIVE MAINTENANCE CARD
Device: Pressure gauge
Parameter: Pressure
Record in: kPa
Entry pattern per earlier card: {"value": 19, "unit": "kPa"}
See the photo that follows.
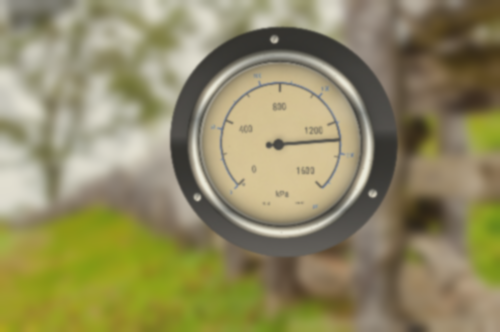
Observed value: {"value": 1300, "unit": "kPa"}
